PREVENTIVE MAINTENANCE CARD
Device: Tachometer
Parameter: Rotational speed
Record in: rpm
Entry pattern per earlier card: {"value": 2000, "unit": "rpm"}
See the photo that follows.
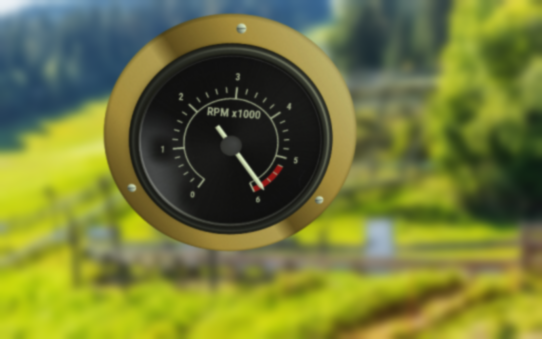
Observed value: {"value": 5800, "unit": "rpm"}
